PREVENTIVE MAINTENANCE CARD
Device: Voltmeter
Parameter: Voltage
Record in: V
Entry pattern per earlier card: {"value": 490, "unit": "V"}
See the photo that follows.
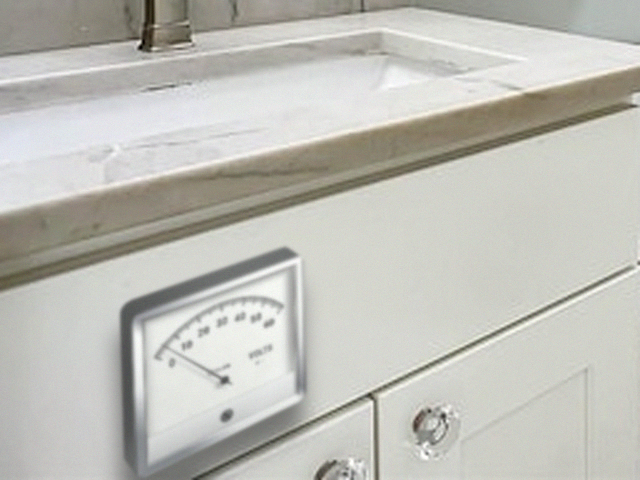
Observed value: {"value": 5, "unit": "V"}
